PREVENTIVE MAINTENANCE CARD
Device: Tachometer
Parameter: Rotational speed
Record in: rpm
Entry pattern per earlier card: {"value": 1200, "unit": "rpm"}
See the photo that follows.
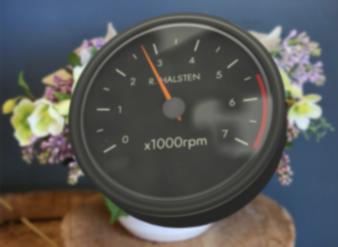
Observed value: {"value": 2750, "unit": "rpm"}
